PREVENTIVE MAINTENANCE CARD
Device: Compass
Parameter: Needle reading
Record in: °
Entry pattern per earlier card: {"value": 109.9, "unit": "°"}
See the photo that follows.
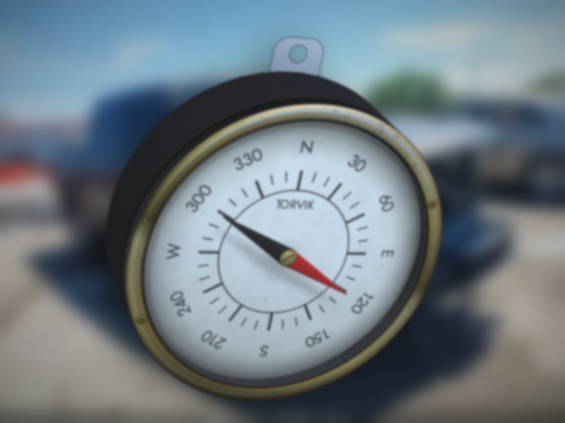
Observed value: {"value": 120, "unit": "°"}
